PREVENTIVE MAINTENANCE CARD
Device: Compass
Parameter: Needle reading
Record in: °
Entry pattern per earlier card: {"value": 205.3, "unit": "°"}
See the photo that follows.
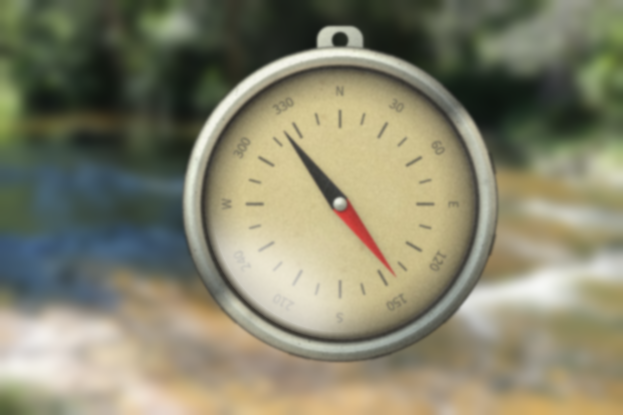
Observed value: {"value": 142.5, "unit": "°"}
